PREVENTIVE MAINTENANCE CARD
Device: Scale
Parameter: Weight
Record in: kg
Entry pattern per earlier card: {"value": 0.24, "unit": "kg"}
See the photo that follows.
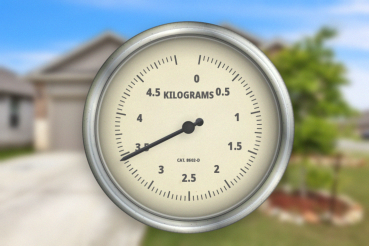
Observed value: {"value": 3.45, "unit": "kg"}
